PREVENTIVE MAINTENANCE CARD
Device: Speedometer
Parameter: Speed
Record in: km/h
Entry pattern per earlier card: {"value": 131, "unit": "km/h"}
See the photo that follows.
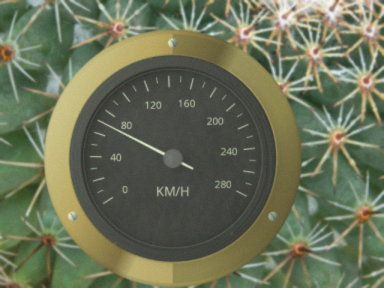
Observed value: {"value": 70, "unit": "km/h"}
